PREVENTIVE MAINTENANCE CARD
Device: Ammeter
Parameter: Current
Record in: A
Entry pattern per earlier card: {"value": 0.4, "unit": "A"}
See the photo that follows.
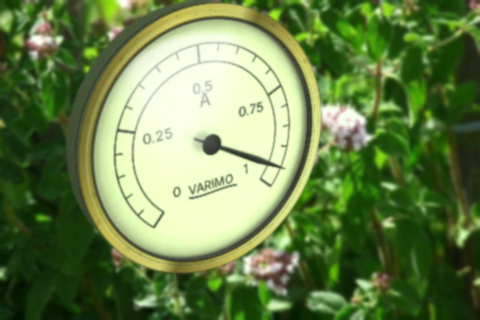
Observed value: {"value": 0.95, "unit": "A"}
